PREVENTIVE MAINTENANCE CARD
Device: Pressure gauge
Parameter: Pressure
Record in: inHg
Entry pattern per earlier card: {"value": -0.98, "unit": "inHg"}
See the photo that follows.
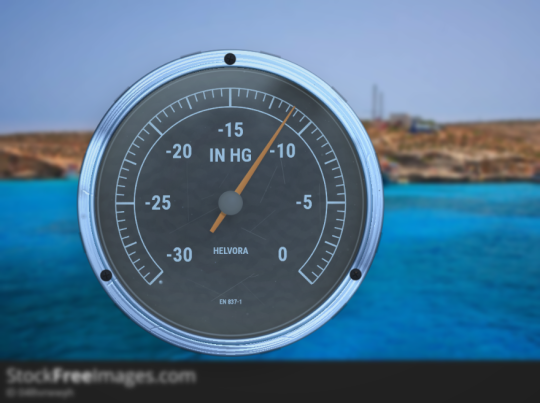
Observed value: {"value": -11.25, "unit": "inHg"}
